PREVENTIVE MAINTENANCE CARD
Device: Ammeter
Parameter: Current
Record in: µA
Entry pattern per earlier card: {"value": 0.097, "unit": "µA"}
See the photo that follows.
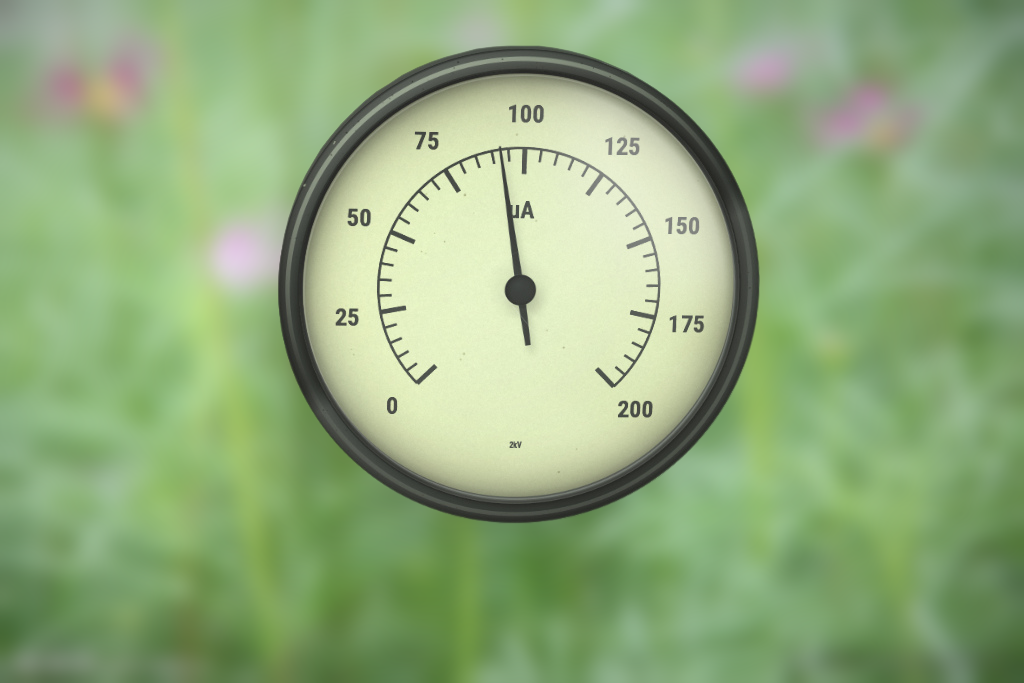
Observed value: {"value": 92.5, "unit": "µA"}
